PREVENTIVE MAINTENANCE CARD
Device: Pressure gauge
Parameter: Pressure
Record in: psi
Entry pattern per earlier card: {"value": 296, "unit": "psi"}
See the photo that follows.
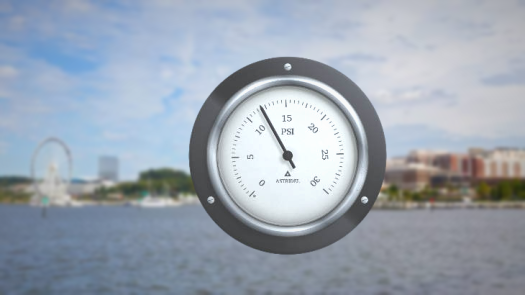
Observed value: {"value": 12, "unit": "psi"}
